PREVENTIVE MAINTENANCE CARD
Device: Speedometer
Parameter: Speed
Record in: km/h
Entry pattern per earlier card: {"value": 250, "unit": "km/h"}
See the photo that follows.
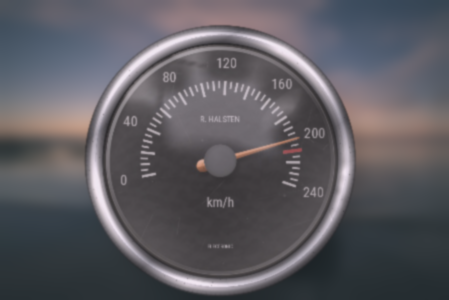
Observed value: {"value": 200, "unit": "km/h"}
